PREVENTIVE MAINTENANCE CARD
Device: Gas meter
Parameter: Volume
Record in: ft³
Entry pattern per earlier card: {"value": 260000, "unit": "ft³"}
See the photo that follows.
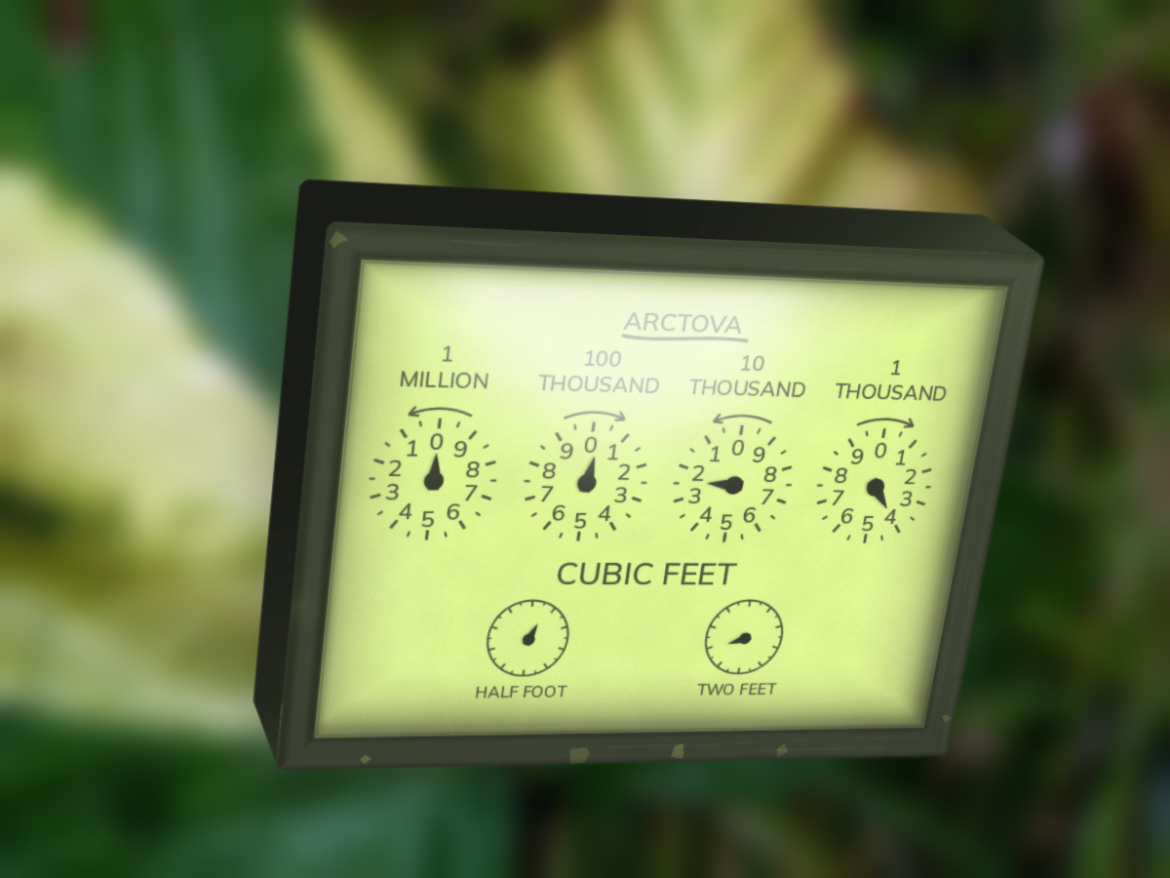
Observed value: {"value": 2400, "unit": "ft³"}
